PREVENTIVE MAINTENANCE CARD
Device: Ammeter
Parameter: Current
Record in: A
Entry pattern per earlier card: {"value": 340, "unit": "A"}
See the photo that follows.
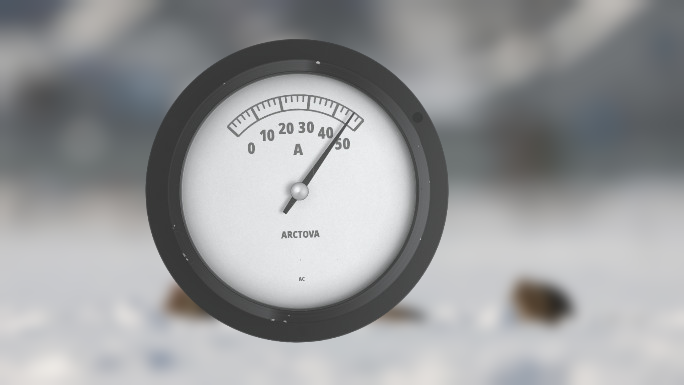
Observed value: {"value": 46, "unit": "A"}
